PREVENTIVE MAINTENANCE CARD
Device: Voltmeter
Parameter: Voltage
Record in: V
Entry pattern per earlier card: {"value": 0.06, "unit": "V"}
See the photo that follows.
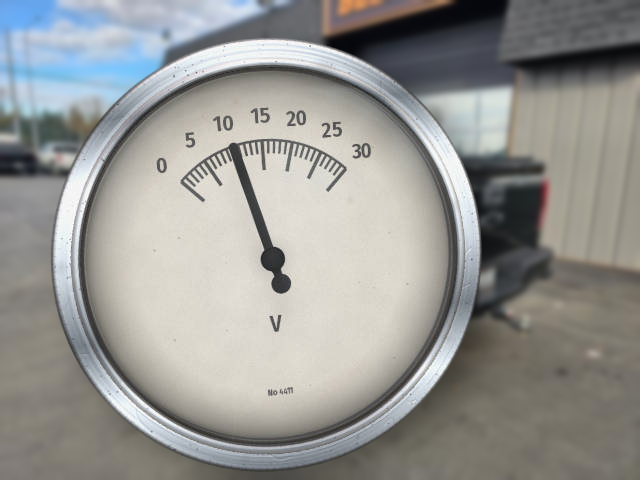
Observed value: {"value": 10, "unit": "V"}
